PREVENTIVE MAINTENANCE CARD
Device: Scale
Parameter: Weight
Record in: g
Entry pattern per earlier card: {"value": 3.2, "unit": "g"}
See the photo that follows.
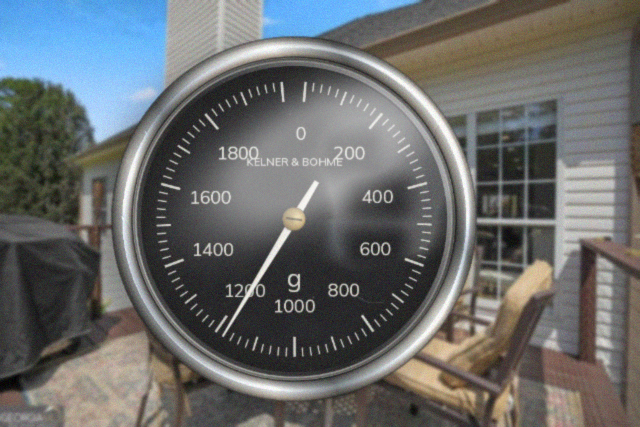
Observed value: {"value": 1180, "unit": "g"}
